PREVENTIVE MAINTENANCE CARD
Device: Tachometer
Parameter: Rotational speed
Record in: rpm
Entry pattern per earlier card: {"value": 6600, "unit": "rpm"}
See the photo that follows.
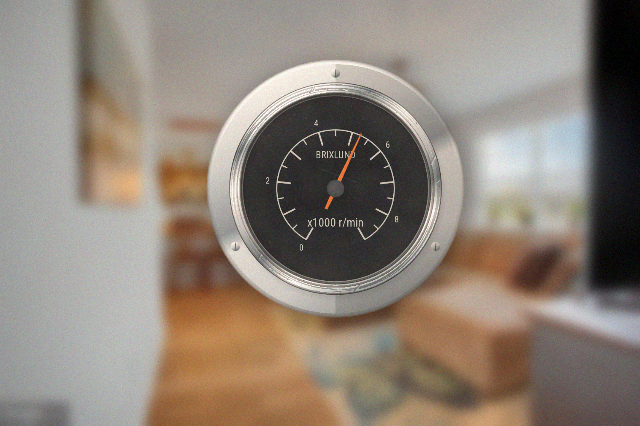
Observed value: {"value": 5250, "unit": "rpm"}
